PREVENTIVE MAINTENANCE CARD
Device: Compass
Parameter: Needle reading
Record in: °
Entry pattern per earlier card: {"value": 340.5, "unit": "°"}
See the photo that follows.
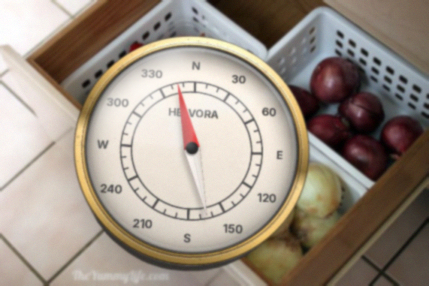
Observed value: {"value": 345, "unit": "°"}
